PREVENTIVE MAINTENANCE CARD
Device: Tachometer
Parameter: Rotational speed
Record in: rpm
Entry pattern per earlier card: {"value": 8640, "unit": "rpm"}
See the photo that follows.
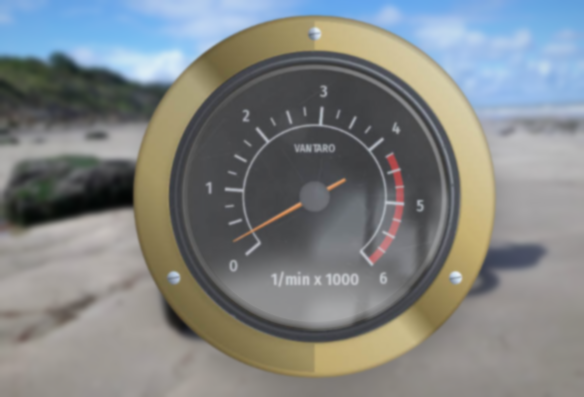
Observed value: {"value": 250, "unit": "rpm"}
